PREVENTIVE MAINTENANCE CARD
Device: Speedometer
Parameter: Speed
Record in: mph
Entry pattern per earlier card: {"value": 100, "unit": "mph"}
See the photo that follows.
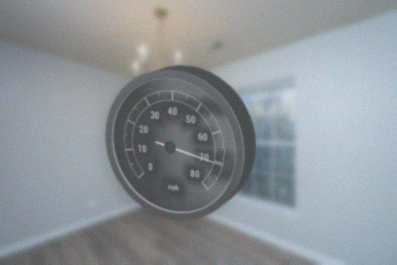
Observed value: {"value": 70, "unit": "mph"}
